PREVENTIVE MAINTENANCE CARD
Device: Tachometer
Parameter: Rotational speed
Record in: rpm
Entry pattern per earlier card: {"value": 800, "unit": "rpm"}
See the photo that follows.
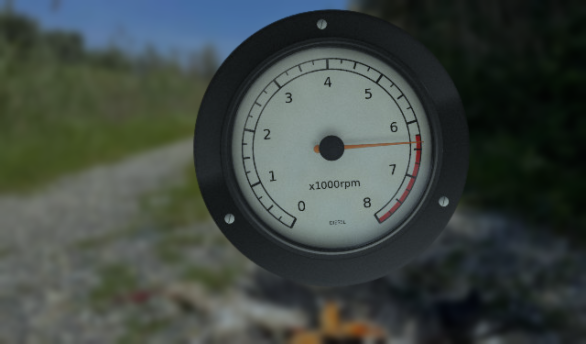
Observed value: {"value": 6375, "unit": "rpm"}
